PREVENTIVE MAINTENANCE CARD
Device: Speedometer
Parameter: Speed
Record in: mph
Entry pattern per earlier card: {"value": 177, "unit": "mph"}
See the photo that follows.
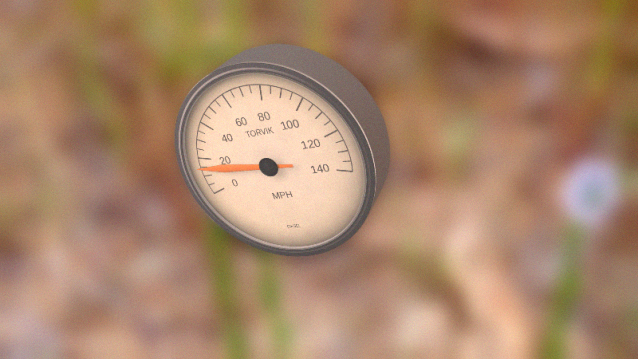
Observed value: {"value": 15, "unit": "mph"}
